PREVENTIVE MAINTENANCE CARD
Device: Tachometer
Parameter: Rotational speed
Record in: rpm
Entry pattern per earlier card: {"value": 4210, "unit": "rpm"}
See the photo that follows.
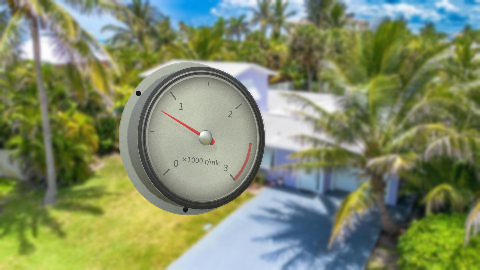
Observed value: {"value": 750, "unit": "rpm"}
